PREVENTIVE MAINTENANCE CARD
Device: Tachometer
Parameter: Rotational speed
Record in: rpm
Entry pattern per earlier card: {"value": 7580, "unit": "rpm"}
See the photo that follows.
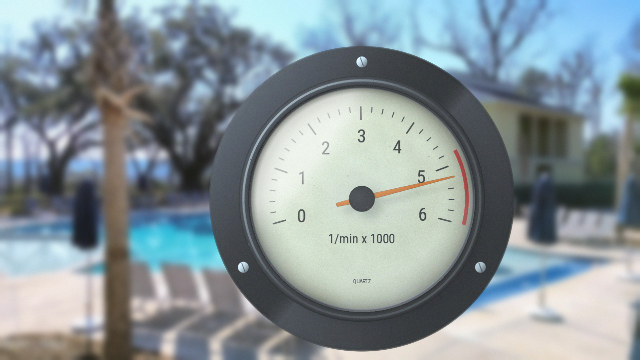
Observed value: {"value": 5200, "unit": "rpm"}
